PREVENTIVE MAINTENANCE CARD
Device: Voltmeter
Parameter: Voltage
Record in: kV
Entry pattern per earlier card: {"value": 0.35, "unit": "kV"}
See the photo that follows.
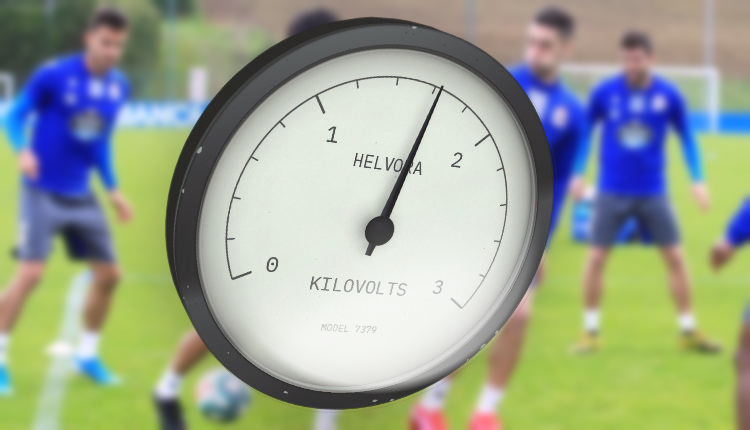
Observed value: {"value": 1.6, "unit": "kV"}
